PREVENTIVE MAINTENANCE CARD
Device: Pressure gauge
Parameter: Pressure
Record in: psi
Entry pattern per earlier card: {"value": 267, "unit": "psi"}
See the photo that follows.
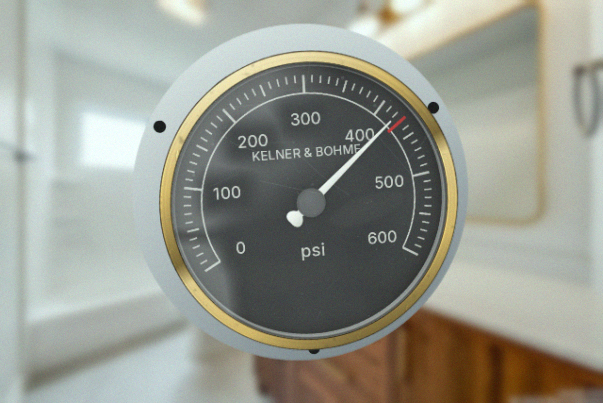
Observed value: {"value": 420, "unit": "psi"}
